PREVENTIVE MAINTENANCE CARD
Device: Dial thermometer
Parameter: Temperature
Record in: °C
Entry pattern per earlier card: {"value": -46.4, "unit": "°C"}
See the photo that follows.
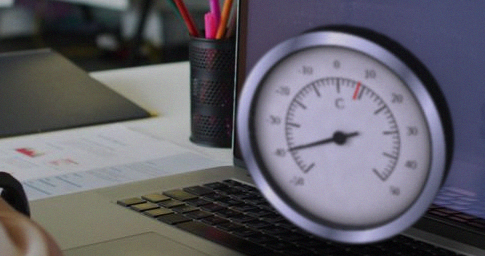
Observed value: {"value": -40, "unit": "°C"}
